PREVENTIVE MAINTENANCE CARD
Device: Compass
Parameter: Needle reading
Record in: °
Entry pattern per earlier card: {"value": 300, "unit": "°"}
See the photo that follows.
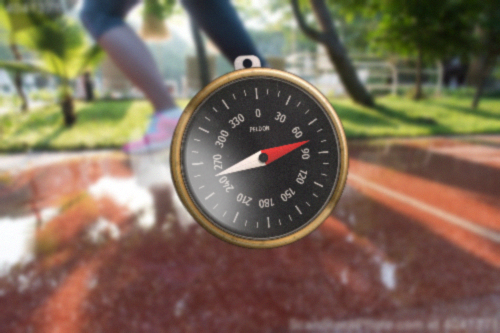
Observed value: {"value": 75, "unit": "°"}
